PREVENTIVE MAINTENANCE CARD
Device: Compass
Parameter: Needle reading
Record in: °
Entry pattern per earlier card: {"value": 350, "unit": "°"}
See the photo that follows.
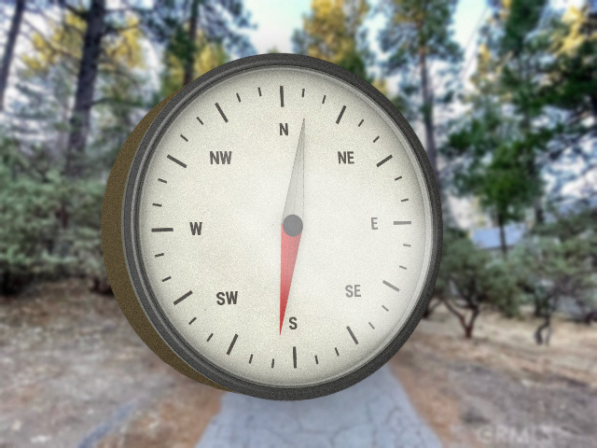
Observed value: {"value": 190, "unit": "°"}
